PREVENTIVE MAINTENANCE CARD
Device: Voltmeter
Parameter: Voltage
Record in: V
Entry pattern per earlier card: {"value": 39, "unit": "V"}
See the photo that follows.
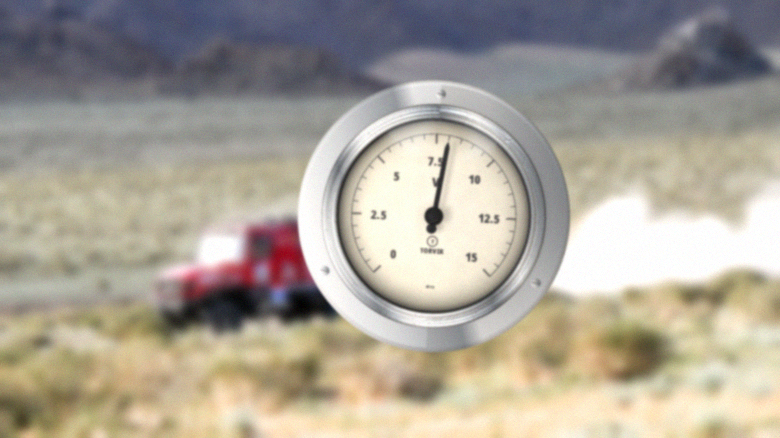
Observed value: {"value": 8, "unit": "V"}
